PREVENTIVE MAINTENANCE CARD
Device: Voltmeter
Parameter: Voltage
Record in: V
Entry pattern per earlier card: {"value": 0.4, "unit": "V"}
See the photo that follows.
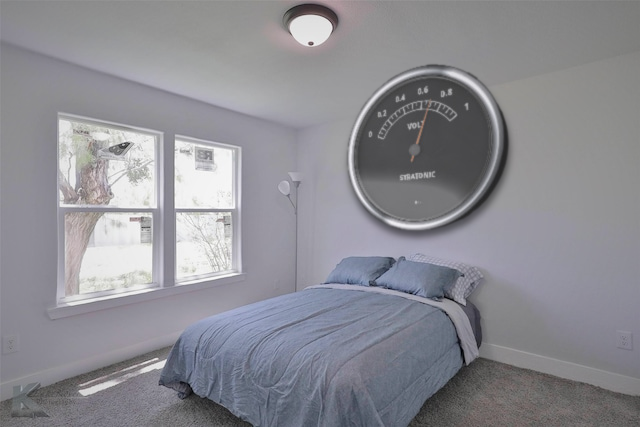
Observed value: {"value": 0.7, "unit": "V"}
